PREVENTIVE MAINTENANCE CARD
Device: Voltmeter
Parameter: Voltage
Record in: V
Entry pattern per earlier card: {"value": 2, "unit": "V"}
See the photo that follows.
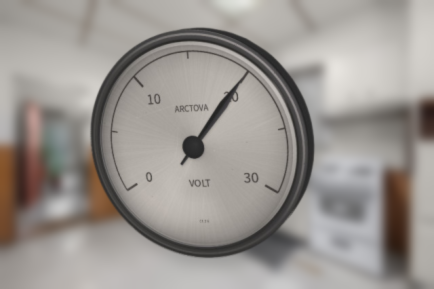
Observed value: {"value": 20, "unit": "V"}
